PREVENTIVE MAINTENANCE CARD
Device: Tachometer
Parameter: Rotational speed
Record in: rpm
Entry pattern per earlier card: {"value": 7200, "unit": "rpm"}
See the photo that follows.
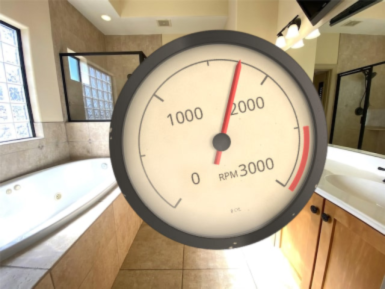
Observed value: {"value": 1750, "unit": "rpm"}
